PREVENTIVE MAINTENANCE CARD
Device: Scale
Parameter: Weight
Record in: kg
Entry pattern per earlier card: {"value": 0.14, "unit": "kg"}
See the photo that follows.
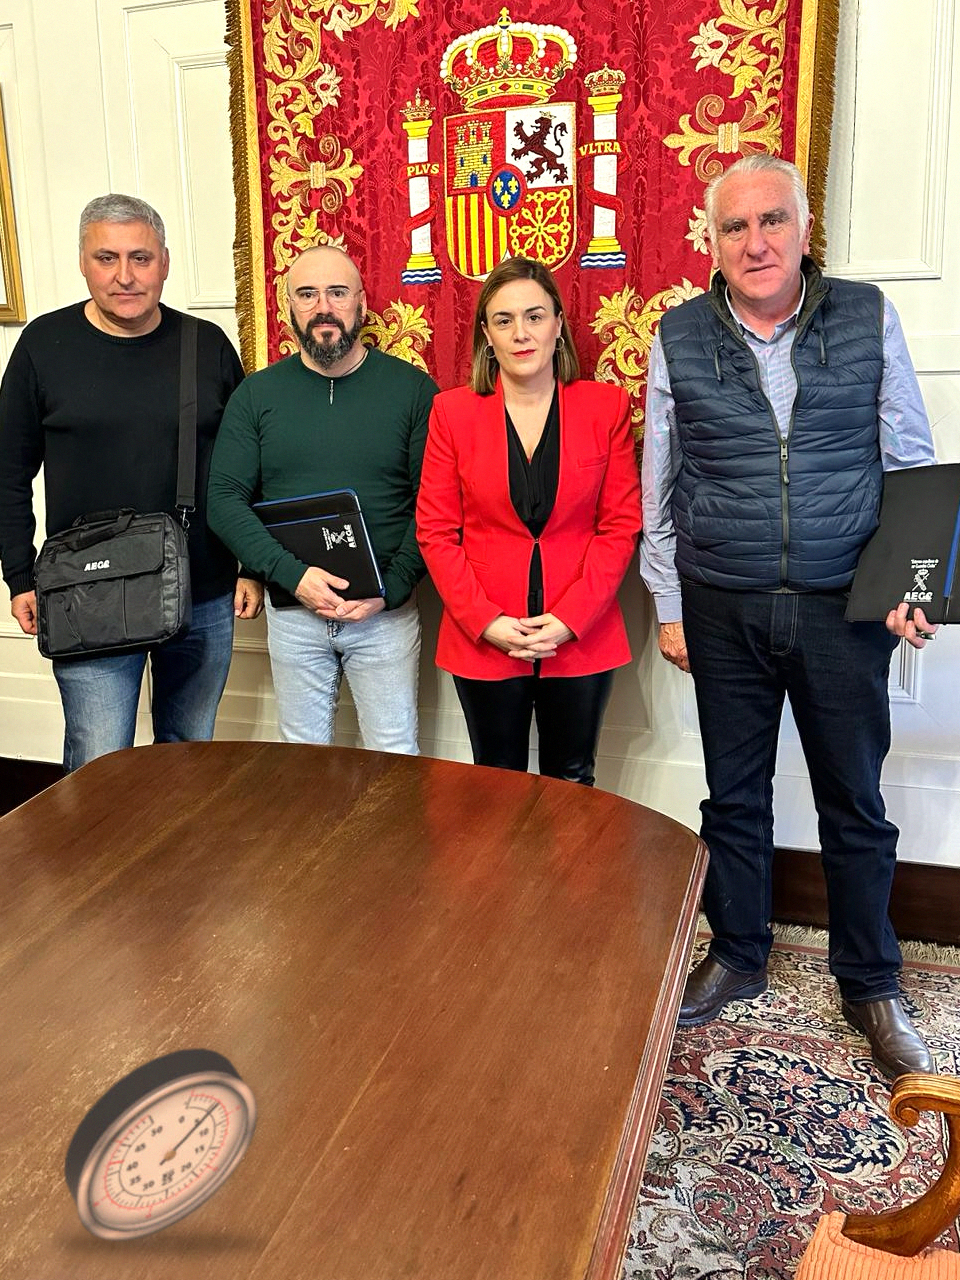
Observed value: {"value": 5, "unit": "kg"}
